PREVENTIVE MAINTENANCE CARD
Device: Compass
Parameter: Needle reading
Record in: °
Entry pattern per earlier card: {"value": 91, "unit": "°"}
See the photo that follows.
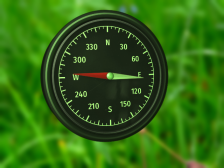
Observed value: {"value": 275, "unit": "°"}
